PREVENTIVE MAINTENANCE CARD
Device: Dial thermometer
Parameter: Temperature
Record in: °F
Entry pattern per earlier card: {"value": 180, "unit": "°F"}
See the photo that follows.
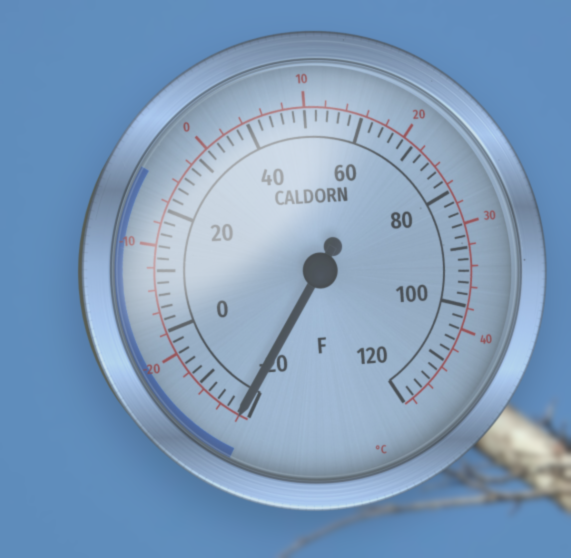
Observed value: {"value": -18, "unit": "°F"}
